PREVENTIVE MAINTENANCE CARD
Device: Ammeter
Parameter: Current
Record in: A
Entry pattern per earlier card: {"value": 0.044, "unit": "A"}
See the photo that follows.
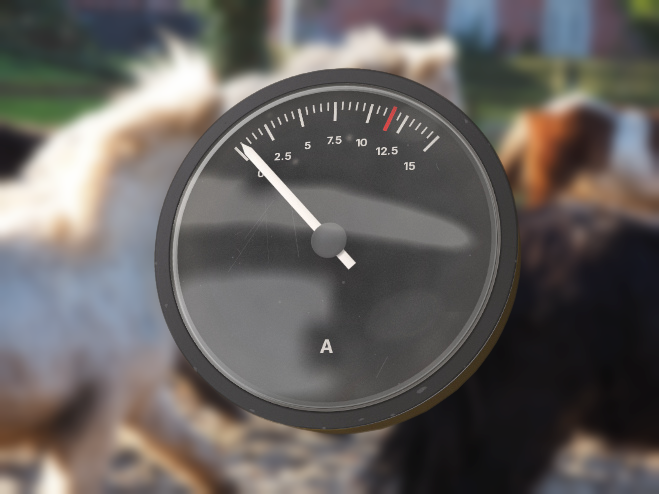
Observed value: {"value": 0.5, "unit": "A"}
